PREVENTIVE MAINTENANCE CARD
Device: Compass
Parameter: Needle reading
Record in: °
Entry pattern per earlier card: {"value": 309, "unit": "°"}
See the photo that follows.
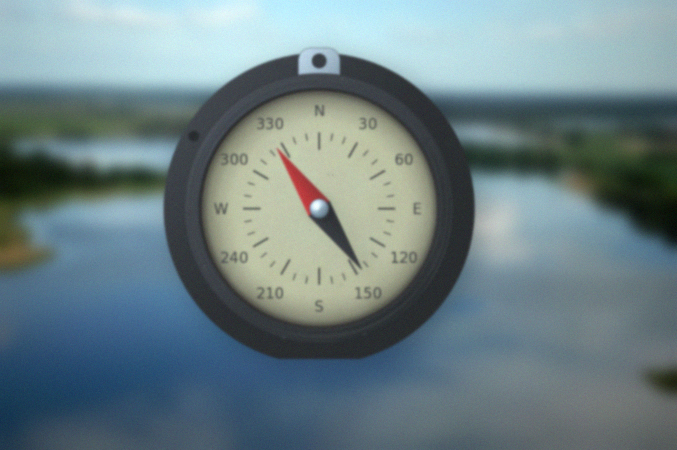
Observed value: {"value": 325, "unit": "°"}
